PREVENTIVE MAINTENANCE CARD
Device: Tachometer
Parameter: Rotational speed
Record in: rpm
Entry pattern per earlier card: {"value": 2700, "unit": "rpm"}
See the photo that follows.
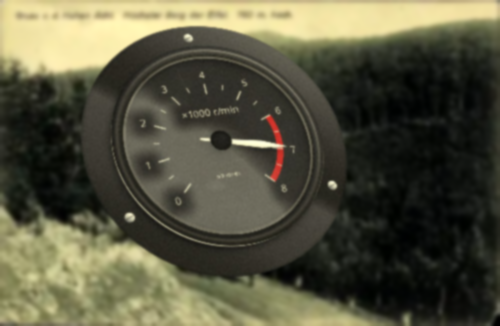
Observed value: {"value": 7000, "unit": "rpm"}
